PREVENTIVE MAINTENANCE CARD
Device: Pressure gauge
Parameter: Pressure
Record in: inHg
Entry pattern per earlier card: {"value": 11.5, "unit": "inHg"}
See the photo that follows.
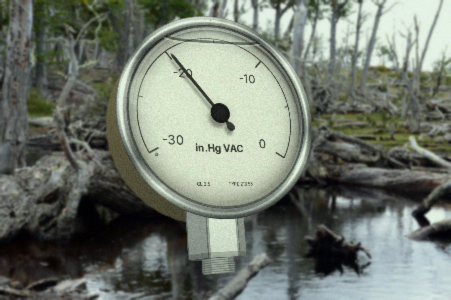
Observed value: {"value": -20, "unit": "inHg"}
